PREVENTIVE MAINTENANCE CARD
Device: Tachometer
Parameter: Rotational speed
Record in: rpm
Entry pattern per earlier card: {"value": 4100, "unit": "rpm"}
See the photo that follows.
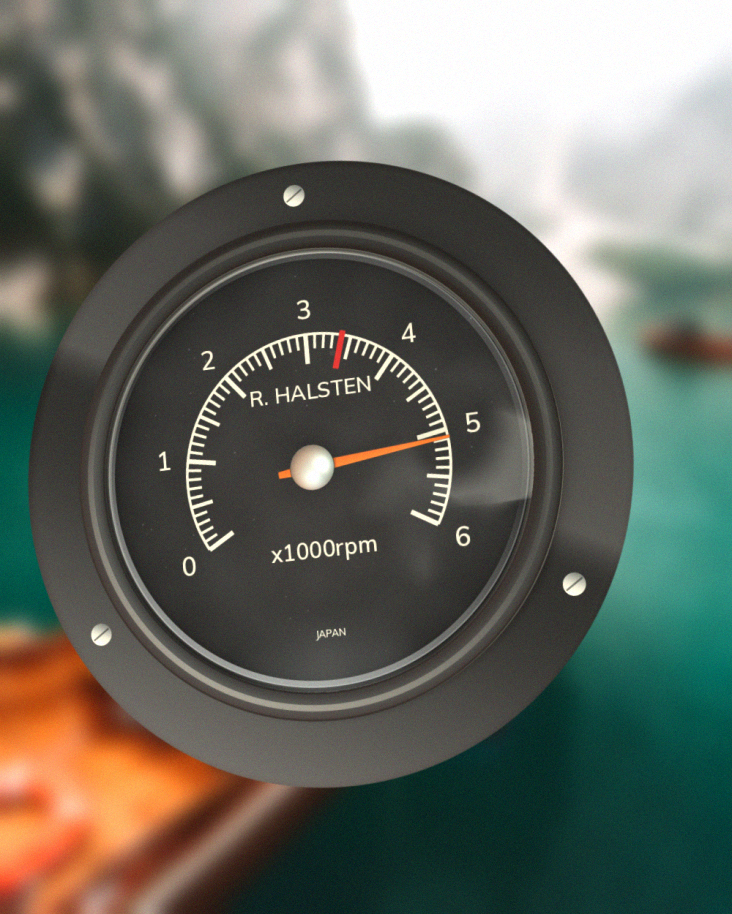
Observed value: {"value": 5100, "unit": "rpm"}
